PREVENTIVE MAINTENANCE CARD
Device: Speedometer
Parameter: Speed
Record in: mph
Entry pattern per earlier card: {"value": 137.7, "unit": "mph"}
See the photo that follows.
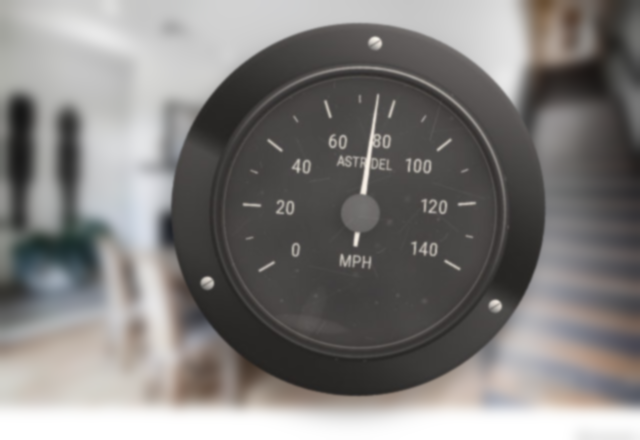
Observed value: {"value": 75, "unit": "mph"}
